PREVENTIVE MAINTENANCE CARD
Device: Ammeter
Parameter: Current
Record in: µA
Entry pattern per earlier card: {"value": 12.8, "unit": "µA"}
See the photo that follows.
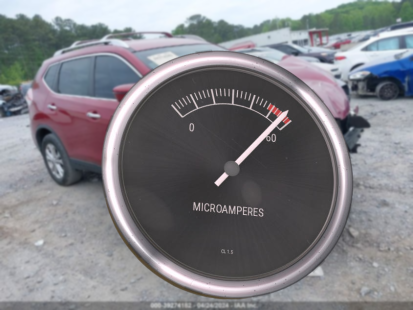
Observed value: {"value": 56, "unit": "µA"}
